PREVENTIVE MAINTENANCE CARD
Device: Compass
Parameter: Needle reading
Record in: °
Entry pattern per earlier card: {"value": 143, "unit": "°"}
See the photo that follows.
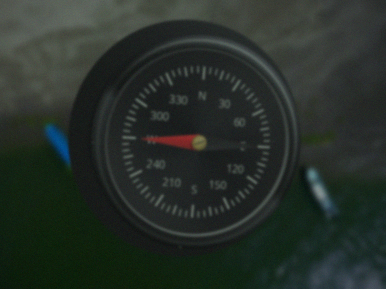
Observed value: {"value": 270, "unit": "°"}
